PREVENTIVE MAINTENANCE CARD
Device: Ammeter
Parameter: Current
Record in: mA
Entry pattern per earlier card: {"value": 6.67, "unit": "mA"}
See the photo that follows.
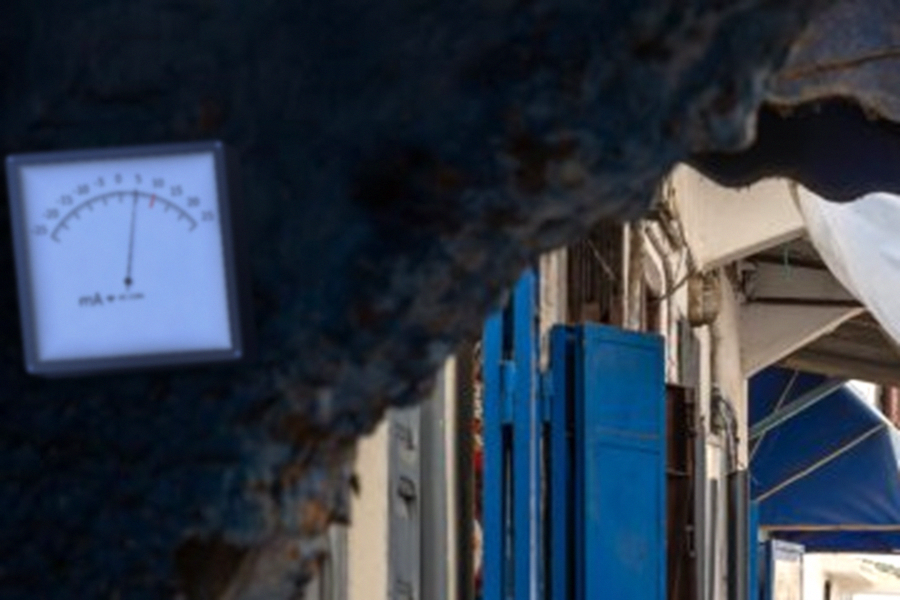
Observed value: {"value": 5, "unit": "mA"}
